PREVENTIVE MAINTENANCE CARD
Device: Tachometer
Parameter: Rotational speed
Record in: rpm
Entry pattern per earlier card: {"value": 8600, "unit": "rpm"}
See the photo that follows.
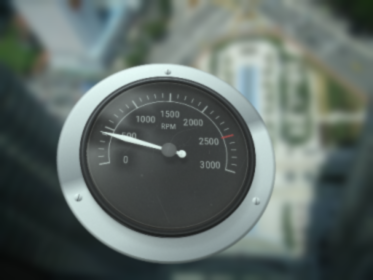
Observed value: {"value": 400, "unit": "rpm"}
